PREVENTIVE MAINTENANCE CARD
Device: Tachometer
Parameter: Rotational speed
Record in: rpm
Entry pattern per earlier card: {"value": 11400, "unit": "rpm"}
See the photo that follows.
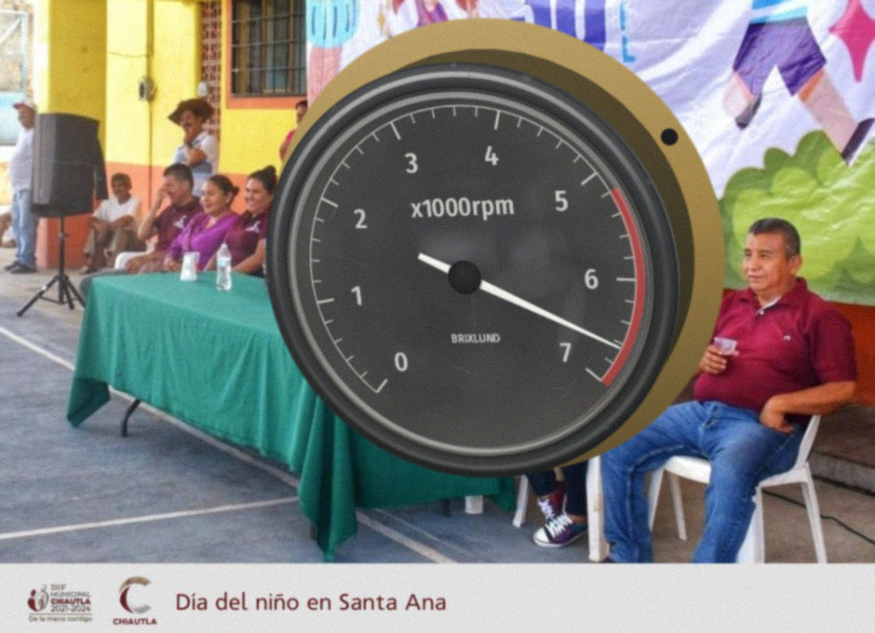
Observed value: {"value": 6600, "unit": "rpm"}
